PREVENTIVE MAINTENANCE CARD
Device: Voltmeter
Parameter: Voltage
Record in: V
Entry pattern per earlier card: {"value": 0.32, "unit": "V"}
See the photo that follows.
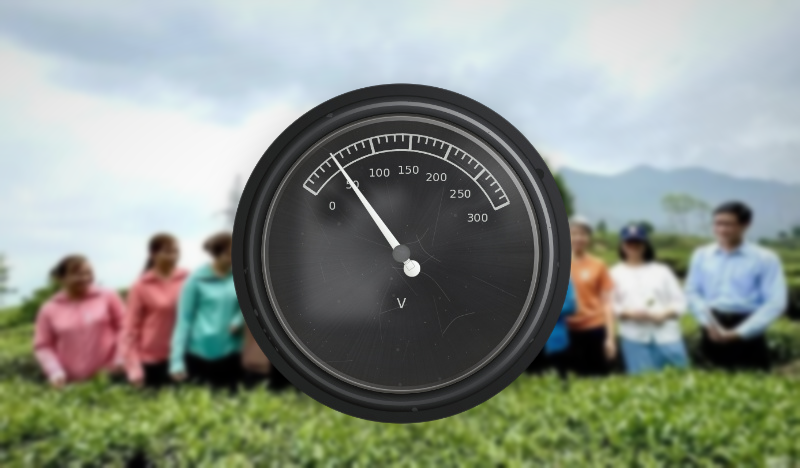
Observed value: {"value": 50, "unit": "V"}
